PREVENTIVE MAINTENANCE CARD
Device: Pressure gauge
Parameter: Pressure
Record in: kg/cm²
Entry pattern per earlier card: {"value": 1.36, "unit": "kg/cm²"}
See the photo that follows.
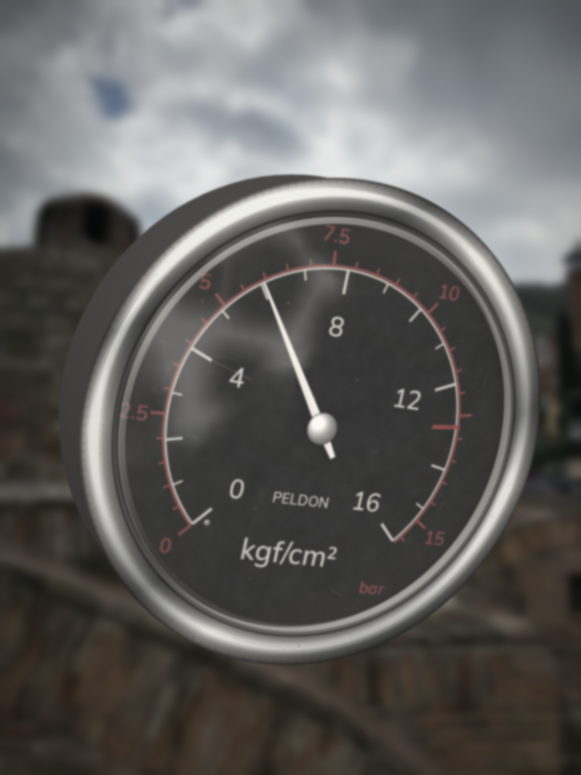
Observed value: {"value": 6, "unit": "kg/cm²"}
